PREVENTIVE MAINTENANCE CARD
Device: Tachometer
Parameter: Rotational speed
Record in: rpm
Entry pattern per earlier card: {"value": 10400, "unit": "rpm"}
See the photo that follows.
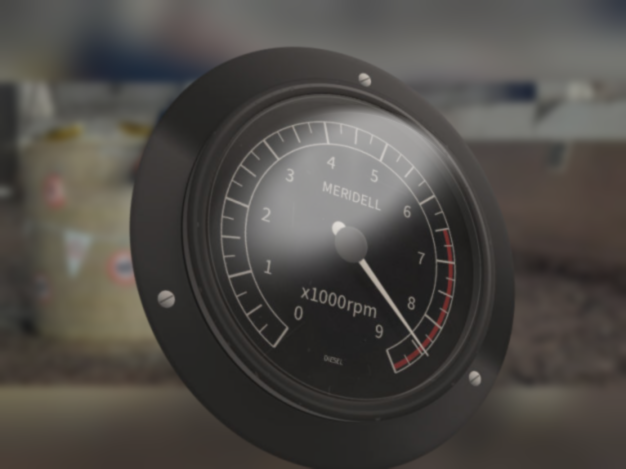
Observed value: {"value": 8500, "unit": "rpm"}
